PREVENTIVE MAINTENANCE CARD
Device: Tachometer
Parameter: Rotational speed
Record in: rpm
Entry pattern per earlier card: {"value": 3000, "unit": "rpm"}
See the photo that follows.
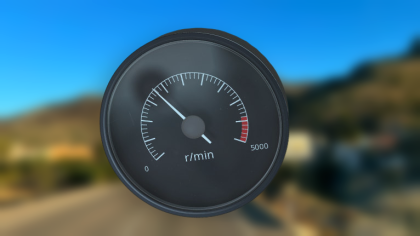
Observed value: {"value": 1800, "unit": "rpm"}
